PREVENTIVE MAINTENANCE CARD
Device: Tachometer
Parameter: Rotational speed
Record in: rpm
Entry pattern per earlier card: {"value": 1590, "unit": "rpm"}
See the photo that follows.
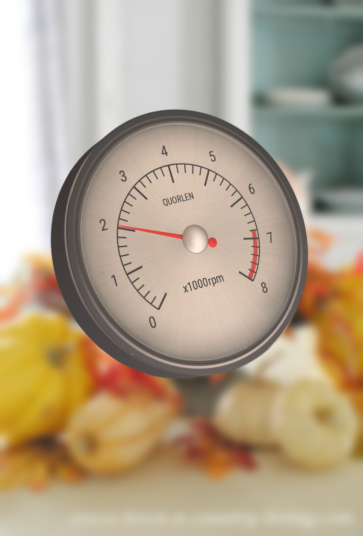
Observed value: {"value": 2000, "unit": "rpm"}
